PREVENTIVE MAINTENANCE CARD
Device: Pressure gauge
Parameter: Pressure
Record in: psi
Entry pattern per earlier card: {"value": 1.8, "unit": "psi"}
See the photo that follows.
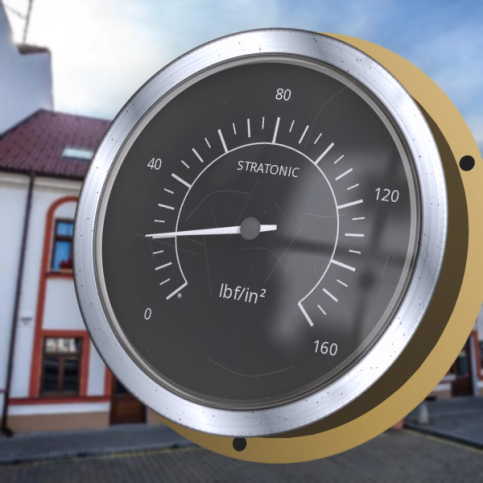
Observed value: {"value": 20, "unit": "psi"}
